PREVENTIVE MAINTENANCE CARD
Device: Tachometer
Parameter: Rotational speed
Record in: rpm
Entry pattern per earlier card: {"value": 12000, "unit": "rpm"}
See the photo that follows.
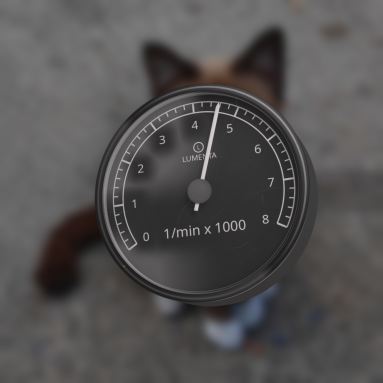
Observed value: {"value": 4600, "unit": "rpm"}
